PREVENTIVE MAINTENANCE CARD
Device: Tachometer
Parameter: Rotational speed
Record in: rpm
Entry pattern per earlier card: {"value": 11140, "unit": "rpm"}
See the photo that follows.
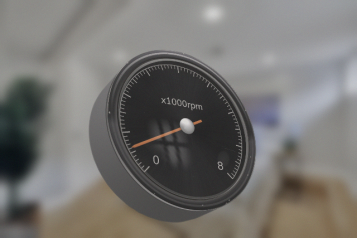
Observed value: {"value": 600, "unit": "rpm"}
